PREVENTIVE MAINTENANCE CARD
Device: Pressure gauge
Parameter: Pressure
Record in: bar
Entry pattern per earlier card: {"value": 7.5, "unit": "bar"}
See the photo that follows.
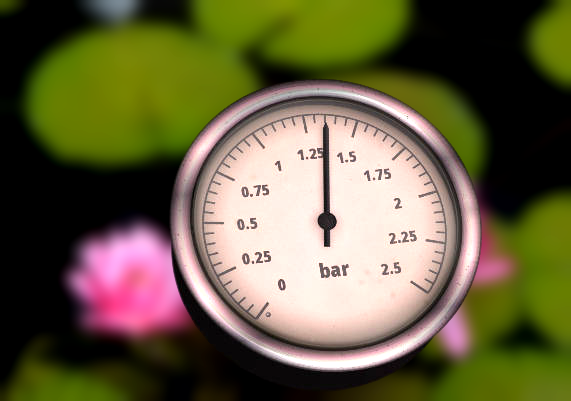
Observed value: {"value": 1.35, "unit": "bar"}
